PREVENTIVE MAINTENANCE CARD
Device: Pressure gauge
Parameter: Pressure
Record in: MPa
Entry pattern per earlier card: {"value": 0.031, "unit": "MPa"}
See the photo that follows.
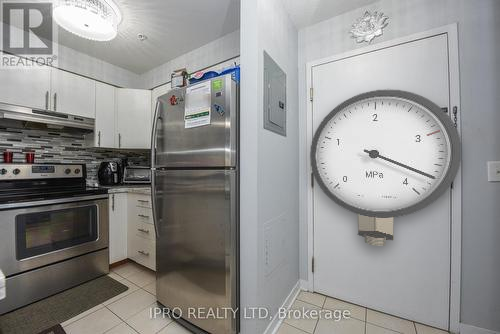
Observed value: {"value": 3.7, "unit": "MPa"}
